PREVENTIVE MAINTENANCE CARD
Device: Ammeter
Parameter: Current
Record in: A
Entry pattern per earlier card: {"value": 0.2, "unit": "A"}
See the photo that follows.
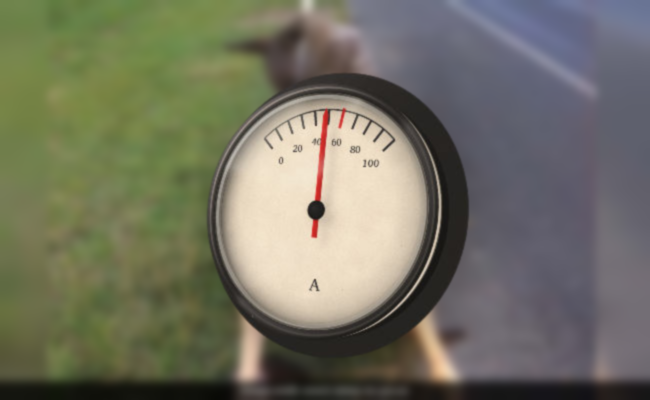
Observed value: {"value": 50, "unit": "A"}
